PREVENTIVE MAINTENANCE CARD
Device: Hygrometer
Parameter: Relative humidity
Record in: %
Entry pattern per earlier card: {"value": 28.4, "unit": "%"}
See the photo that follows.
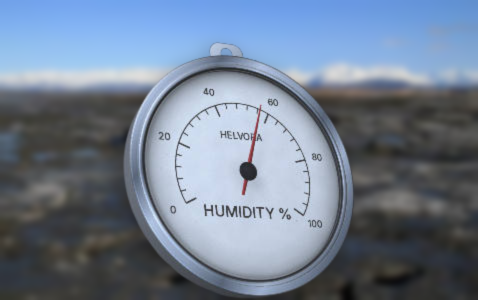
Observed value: {"value": 56, "unit": "%"}
